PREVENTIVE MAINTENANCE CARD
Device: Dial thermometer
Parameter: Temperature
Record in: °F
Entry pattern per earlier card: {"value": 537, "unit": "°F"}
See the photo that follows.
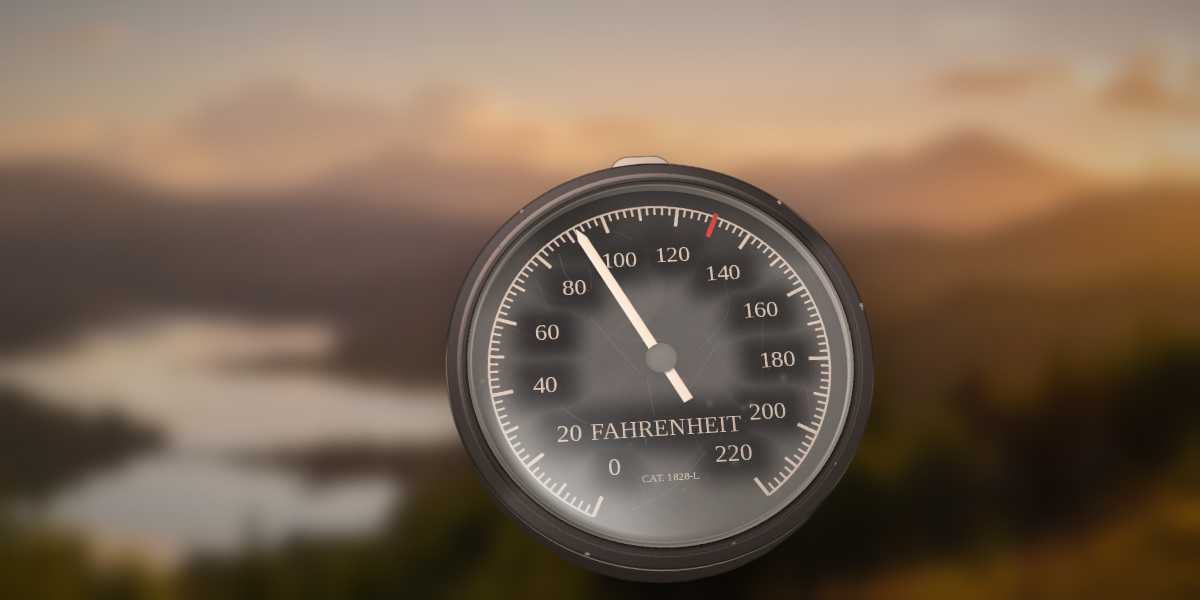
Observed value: {"value": 92, "unit": "°F"}
